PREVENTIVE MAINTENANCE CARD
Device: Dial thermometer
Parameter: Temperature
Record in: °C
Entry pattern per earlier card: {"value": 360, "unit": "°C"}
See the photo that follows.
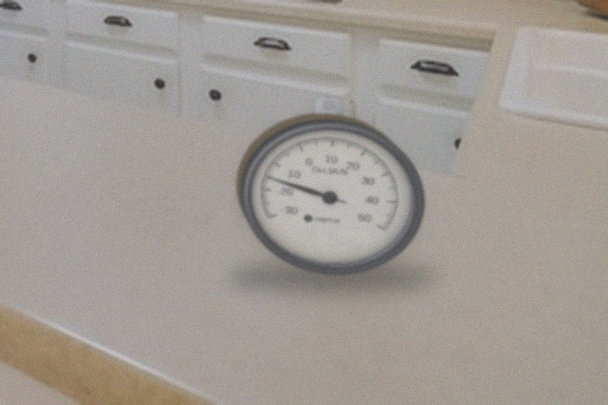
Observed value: {"value": -15, "unit": "°C"}
